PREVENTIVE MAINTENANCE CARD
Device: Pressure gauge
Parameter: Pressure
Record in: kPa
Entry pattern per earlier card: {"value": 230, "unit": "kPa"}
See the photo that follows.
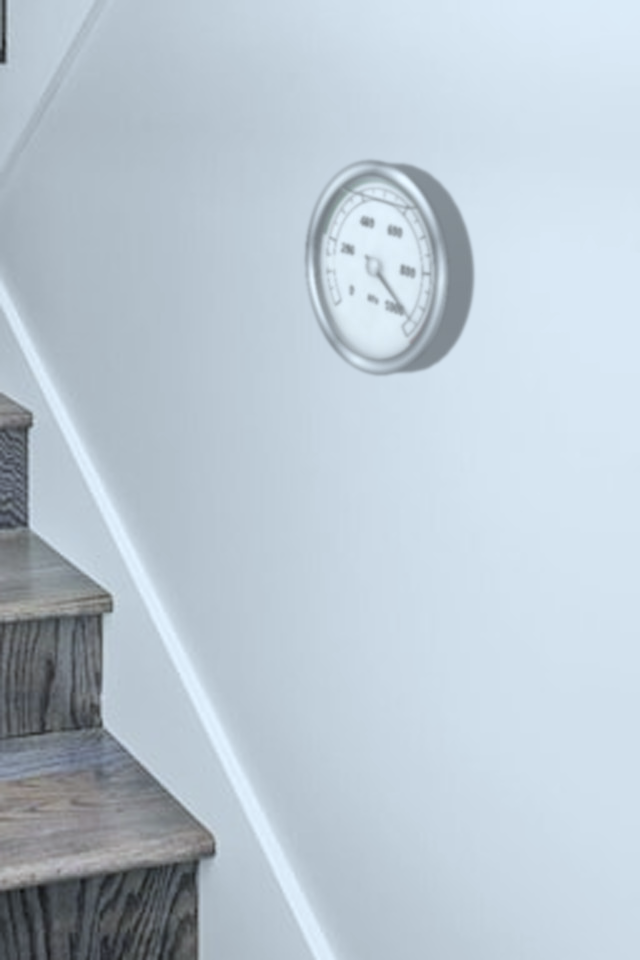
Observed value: {"value": 950, "unit": "kPa"}
